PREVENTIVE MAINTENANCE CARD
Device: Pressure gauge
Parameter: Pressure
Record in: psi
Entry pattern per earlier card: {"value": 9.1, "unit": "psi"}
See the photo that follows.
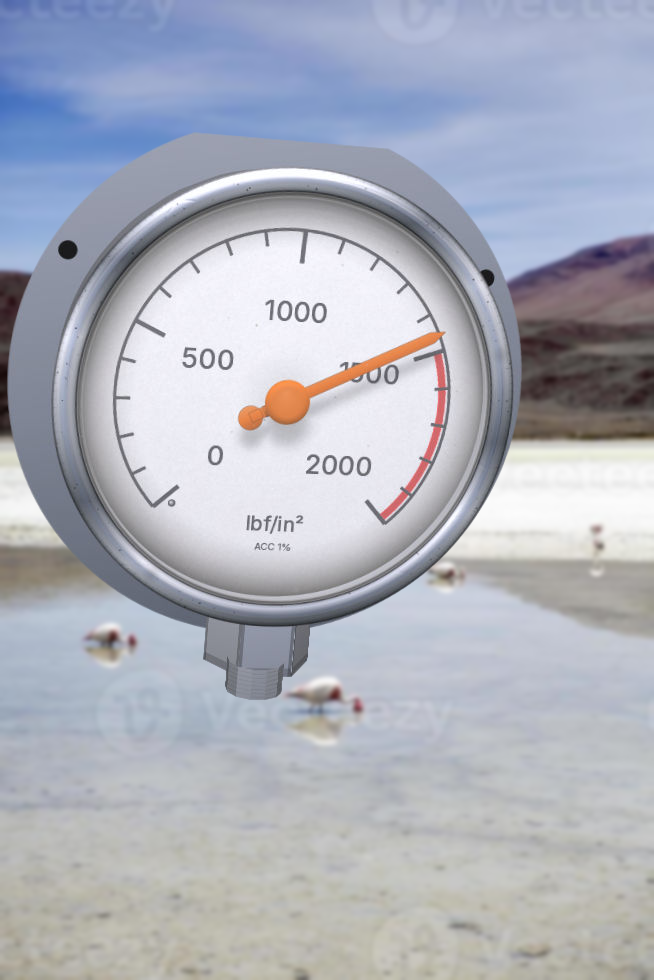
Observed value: {"value": 1450, "unit": "psi"}
